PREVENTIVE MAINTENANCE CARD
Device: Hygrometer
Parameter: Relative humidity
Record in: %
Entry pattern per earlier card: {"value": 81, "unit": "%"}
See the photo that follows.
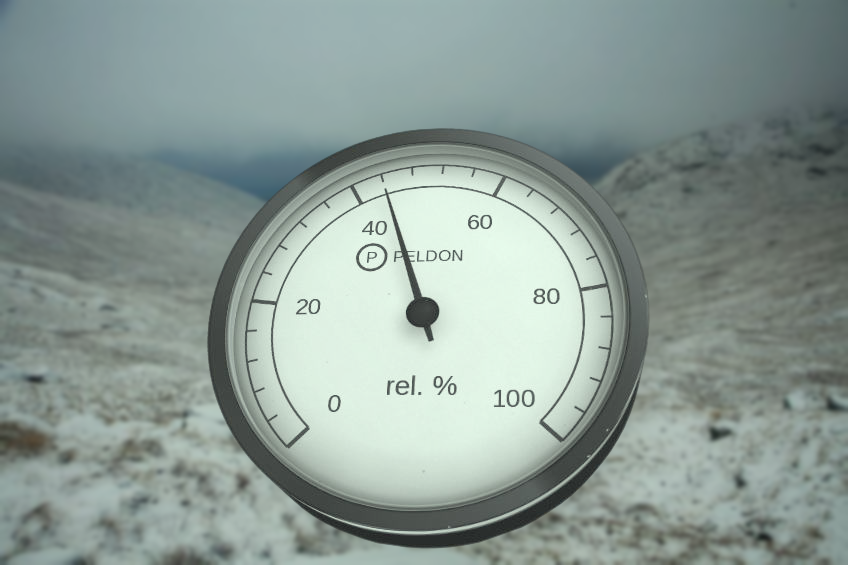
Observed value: {"value": 44, "unit": "%"}
